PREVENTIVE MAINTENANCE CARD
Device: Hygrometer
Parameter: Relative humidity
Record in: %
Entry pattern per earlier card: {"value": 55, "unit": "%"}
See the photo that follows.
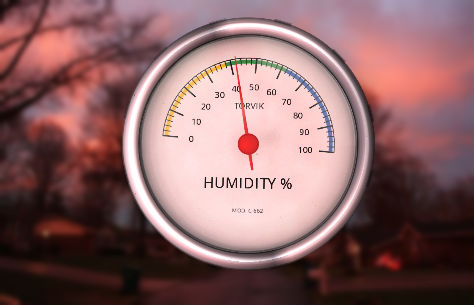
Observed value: {"value": 42, "unit": "%"}
